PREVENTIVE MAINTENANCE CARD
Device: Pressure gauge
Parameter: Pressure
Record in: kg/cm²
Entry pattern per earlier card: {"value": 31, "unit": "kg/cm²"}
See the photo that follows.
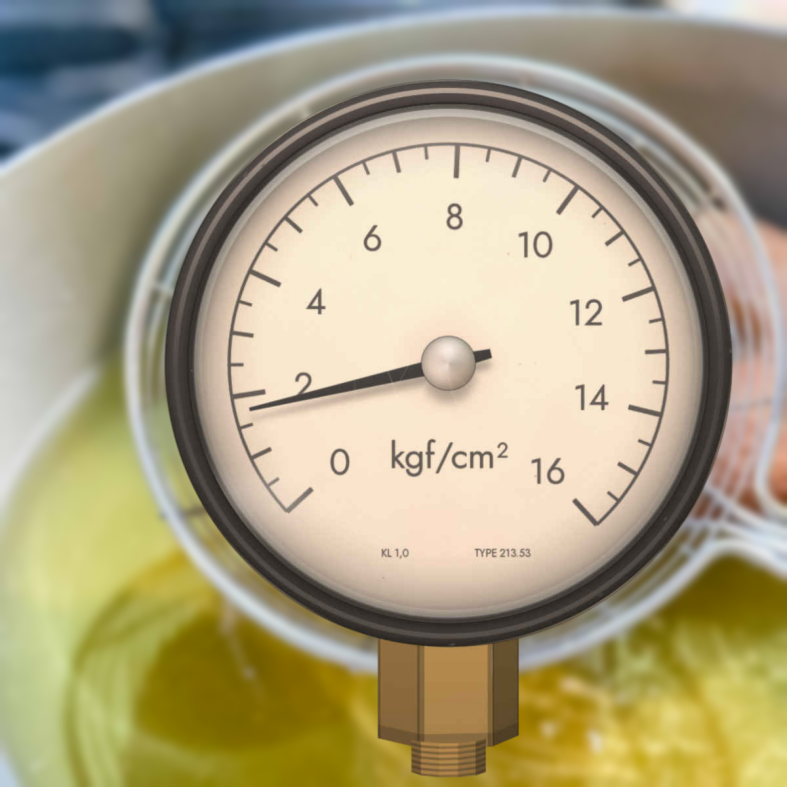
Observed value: {"value": 1.75, "unit": "kg/cm²"}
